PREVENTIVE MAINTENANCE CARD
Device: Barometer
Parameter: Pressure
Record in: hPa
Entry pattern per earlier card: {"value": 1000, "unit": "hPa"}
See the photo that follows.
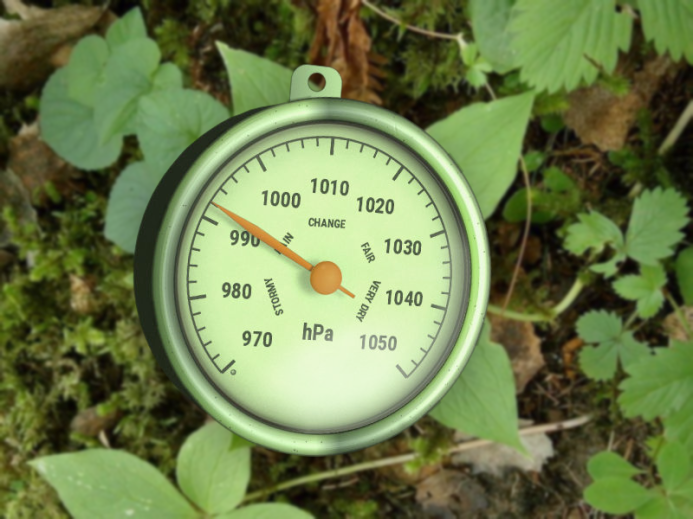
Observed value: {"value": 992, "unit": "hPa"}
